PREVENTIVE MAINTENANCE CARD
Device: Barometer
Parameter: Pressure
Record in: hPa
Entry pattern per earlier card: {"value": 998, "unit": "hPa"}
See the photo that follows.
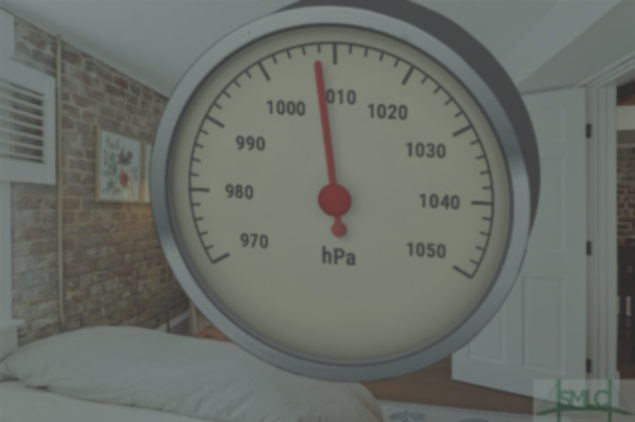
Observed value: {"value": 1008, "unit": "hPa"}
